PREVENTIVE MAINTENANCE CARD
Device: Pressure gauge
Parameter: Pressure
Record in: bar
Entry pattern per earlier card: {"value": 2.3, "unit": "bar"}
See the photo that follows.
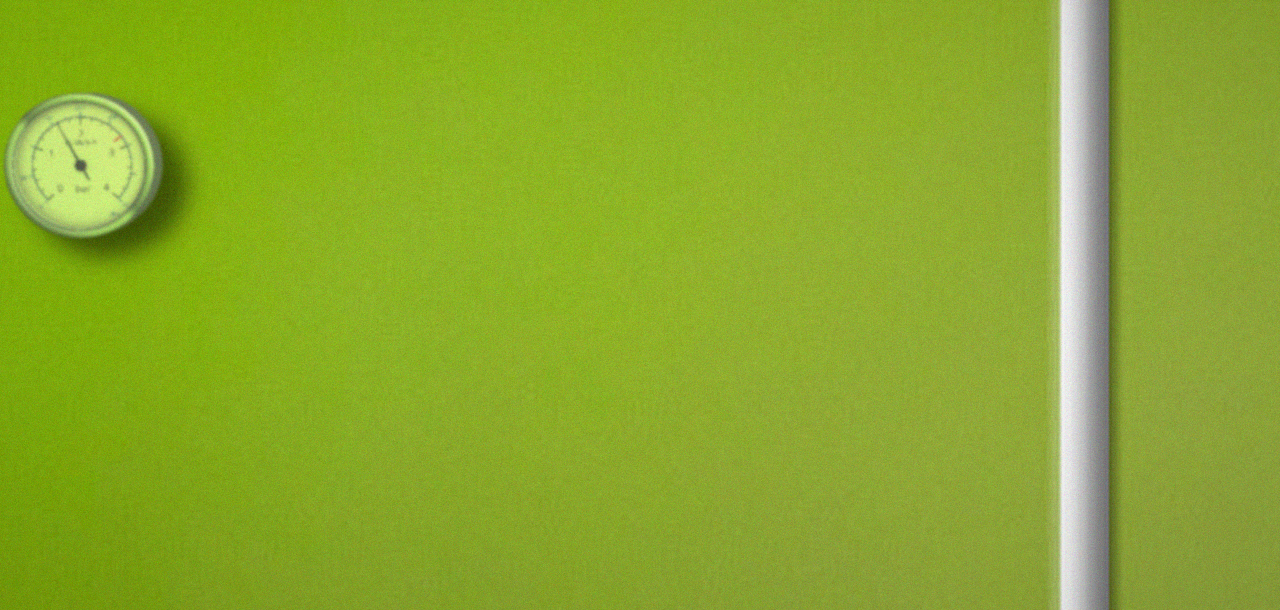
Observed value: {"value": 1.6, "unit": "bar"}
